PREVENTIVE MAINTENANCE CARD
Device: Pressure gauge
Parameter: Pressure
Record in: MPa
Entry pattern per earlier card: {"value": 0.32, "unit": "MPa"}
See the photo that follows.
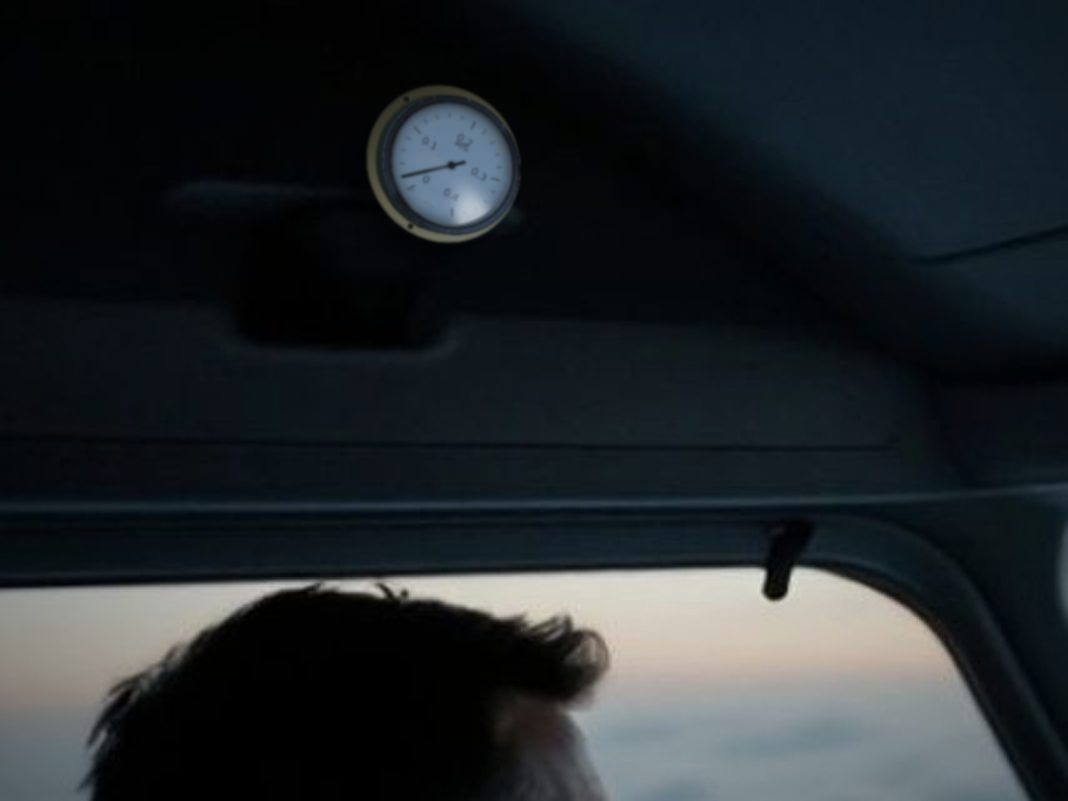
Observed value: {"value": 0.02, "unit": "MPa"}
